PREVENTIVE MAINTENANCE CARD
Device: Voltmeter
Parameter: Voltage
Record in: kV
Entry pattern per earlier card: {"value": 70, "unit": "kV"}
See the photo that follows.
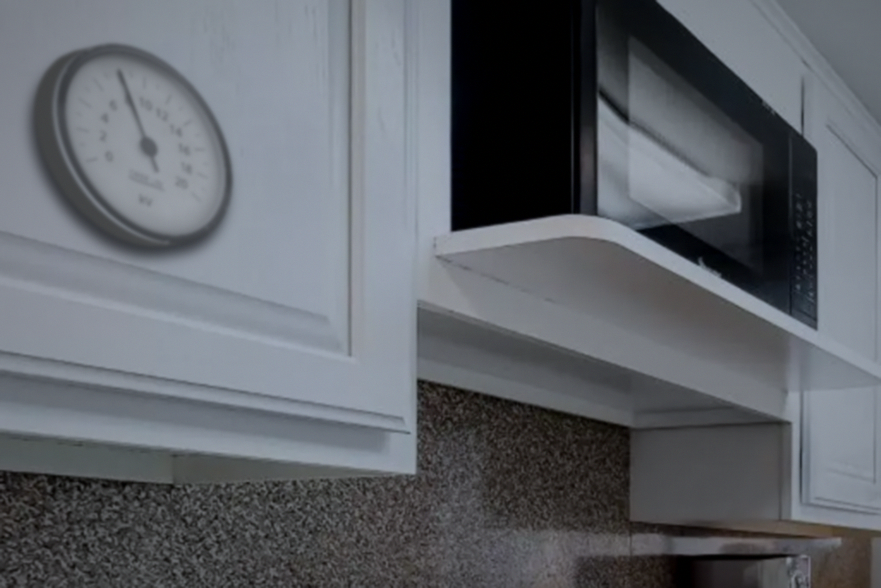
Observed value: {"value": 8, "unit": "kV"}
